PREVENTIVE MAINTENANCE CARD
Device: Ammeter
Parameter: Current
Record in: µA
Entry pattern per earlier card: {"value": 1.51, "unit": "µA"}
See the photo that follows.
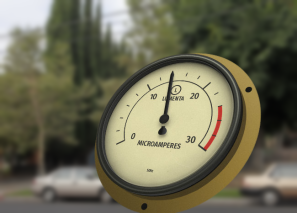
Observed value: {"value": 14, "unit": "µA"}
